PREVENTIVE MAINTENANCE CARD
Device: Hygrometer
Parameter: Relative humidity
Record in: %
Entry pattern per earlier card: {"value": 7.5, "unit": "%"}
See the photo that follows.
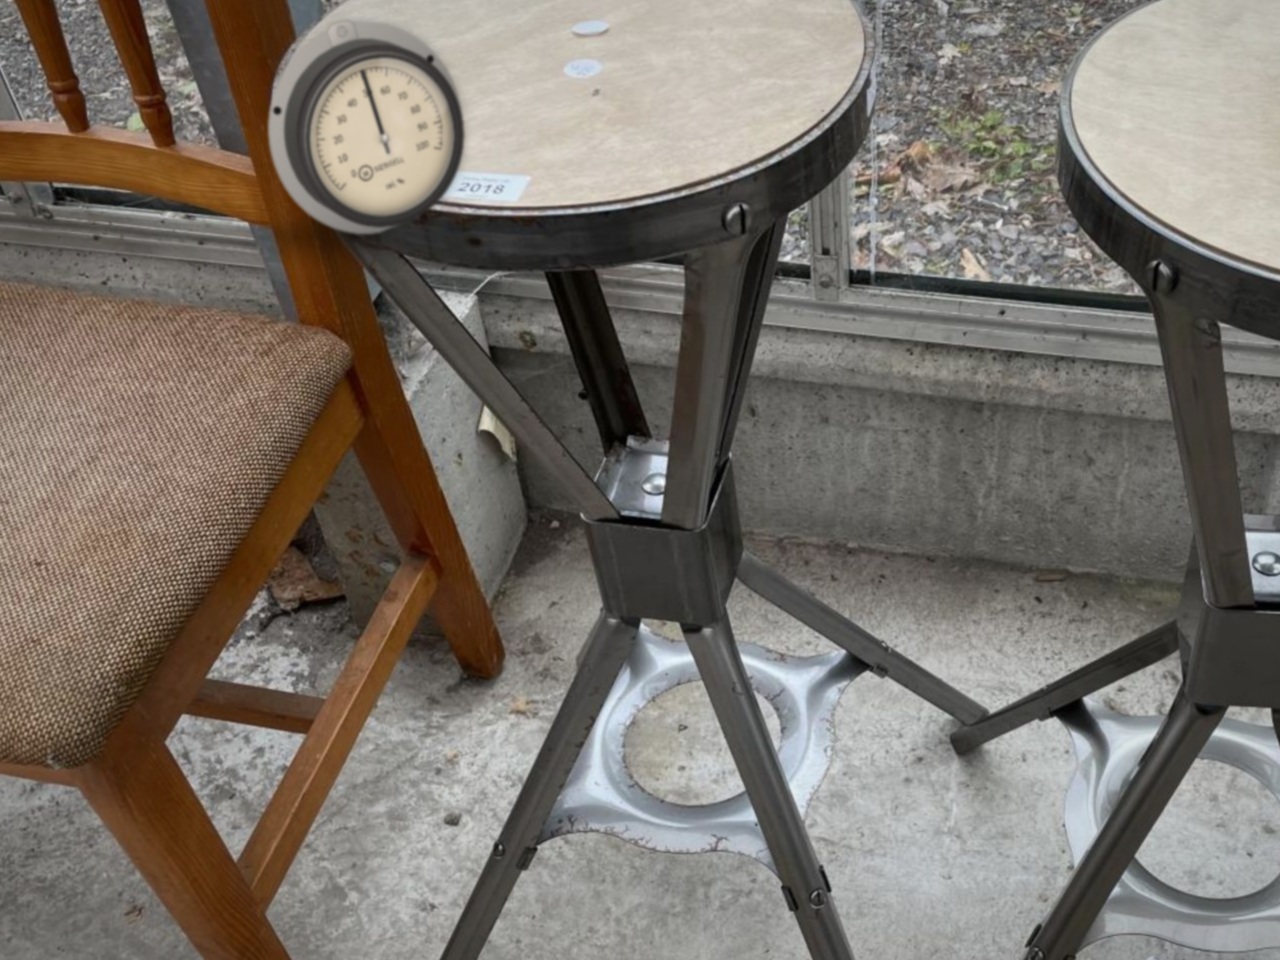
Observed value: {"value": 50, "unit": "%"}
